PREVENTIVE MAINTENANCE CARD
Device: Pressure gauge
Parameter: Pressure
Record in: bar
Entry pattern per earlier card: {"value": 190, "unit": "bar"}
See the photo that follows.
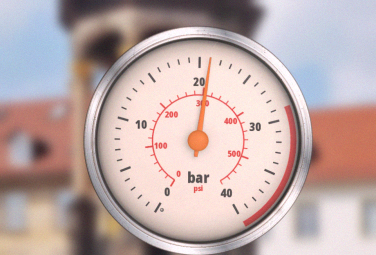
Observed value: {"value": 21, "unit": "bar"}
